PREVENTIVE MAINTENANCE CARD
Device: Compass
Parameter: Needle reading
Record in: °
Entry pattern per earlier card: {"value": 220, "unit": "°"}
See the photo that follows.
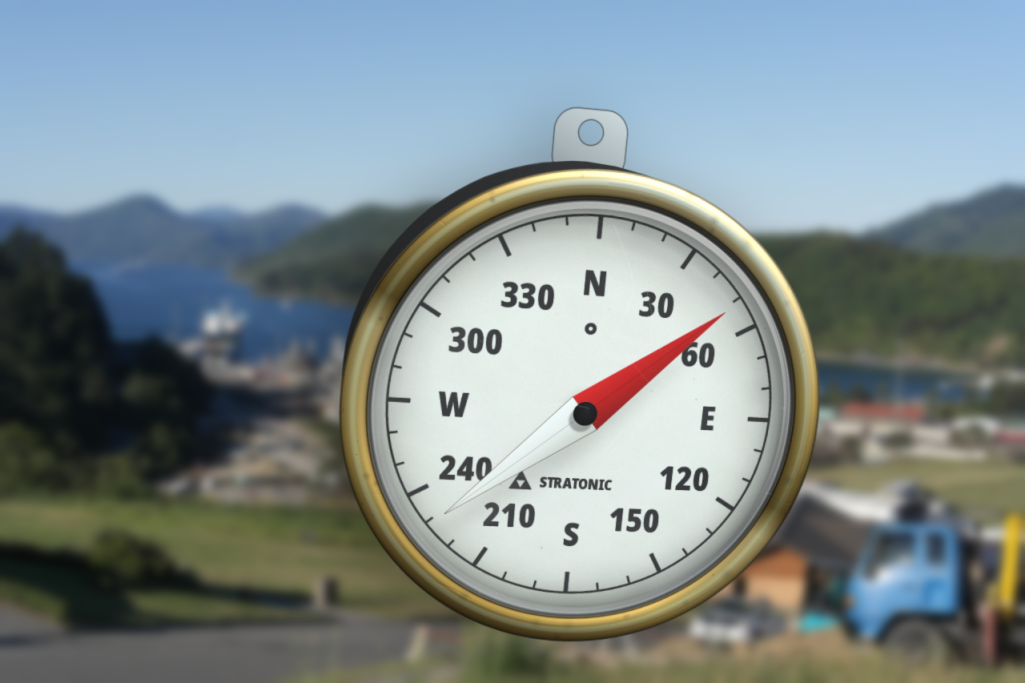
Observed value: {"value": 50, "unit": "°"}
